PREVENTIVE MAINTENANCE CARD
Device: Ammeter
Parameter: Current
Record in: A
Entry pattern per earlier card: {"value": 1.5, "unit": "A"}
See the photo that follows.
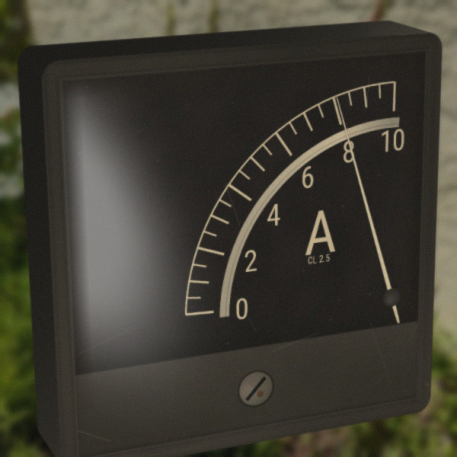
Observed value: {"value": 8, "unit": "A"}
